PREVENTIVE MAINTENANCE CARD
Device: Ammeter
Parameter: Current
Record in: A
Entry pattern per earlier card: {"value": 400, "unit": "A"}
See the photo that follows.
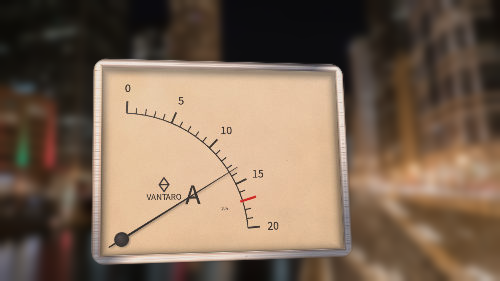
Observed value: {"value": 13.5, "unit": "A"}
